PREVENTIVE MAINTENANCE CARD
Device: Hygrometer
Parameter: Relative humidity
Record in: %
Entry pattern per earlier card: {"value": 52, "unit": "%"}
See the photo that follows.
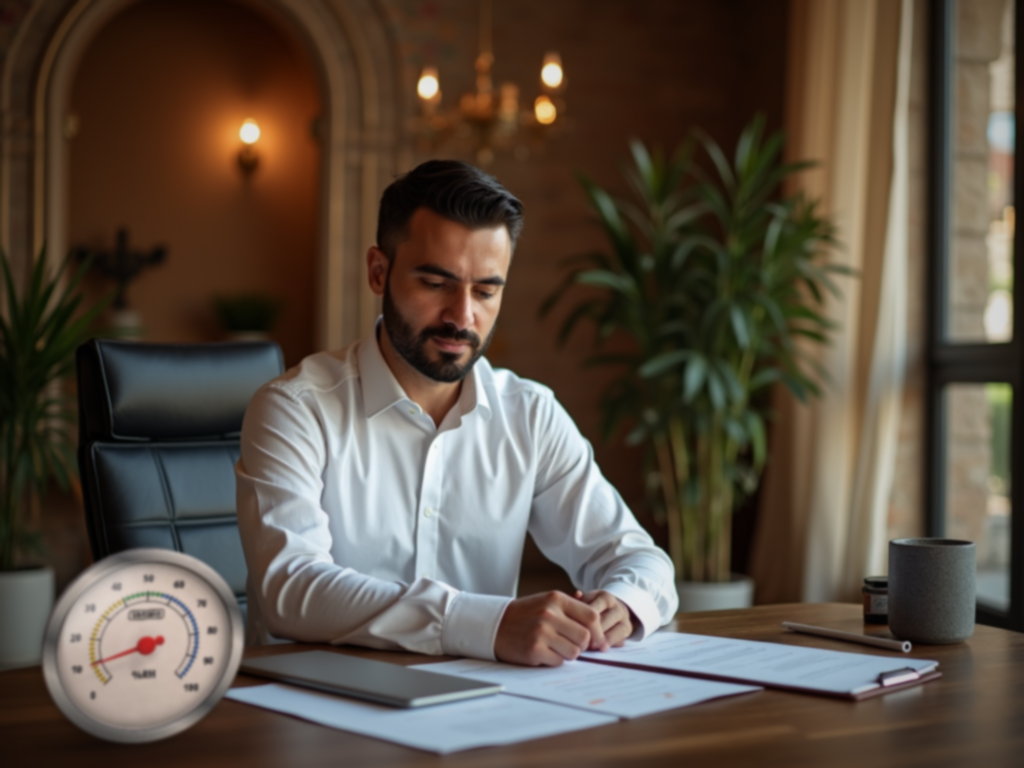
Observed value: {"value": 10, "unit": "%"}
